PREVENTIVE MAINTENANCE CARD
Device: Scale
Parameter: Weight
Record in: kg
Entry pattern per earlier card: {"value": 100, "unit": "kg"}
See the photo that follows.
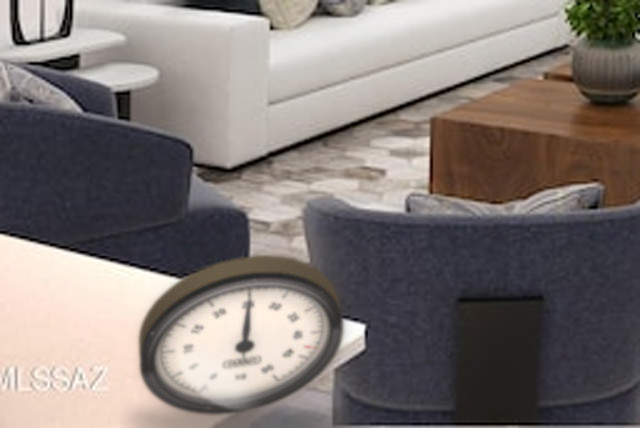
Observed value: {"value": 25, "unit": "kg"}
